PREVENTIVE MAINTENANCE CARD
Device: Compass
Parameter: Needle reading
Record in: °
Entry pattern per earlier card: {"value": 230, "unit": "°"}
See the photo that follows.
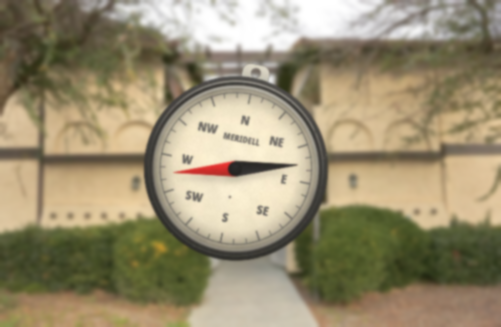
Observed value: {"value": 255, "unit": "°"}
